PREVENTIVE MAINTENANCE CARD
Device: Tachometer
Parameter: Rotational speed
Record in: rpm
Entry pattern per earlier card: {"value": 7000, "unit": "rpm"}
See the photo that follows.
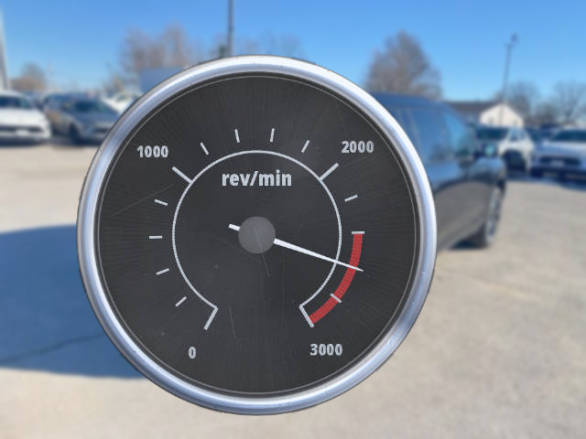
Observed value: {"value": 2600, "unit": "rpm"}
